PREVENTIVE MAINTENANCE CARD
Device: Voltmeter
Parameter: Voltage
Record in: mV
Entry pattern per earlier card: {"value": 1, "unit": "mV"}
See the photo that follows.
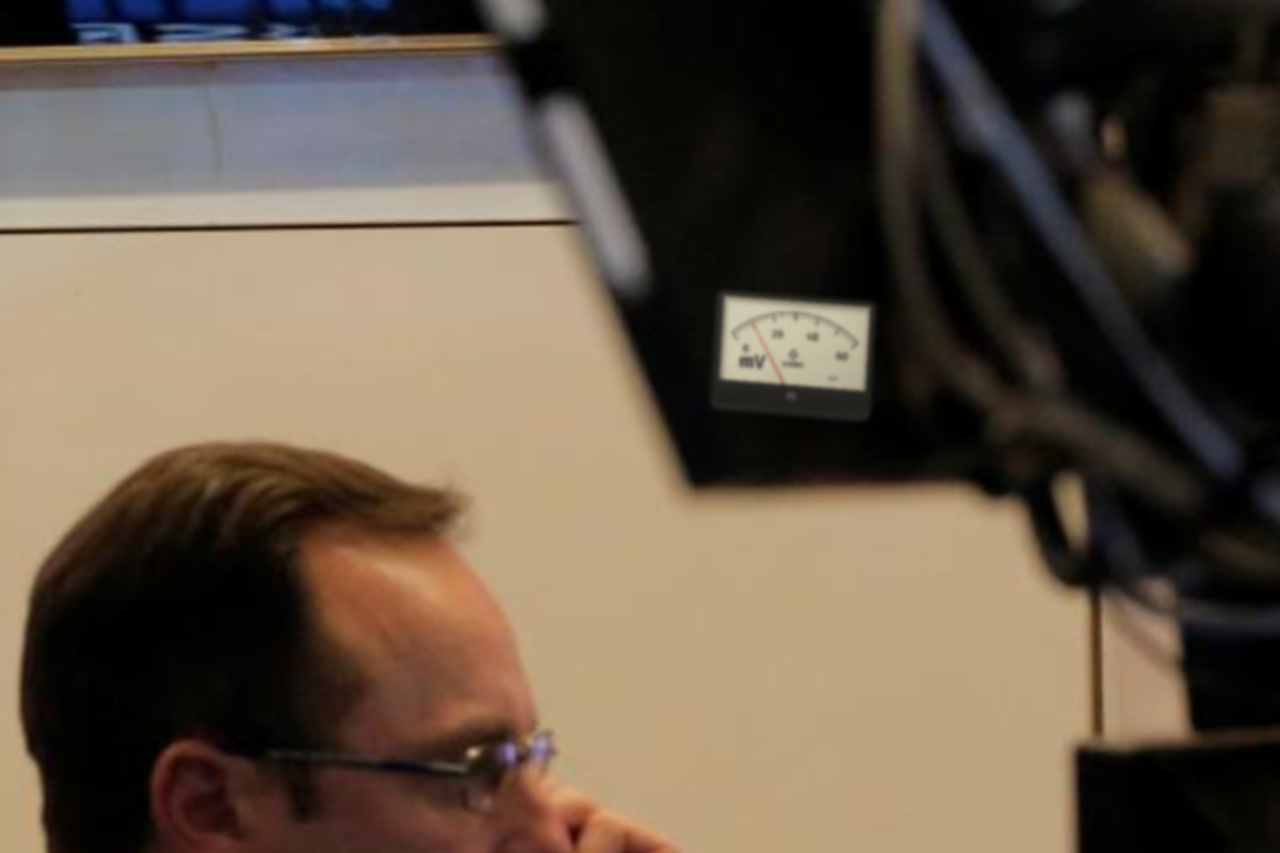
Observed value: {"value": 10, "unit": "mV"}
